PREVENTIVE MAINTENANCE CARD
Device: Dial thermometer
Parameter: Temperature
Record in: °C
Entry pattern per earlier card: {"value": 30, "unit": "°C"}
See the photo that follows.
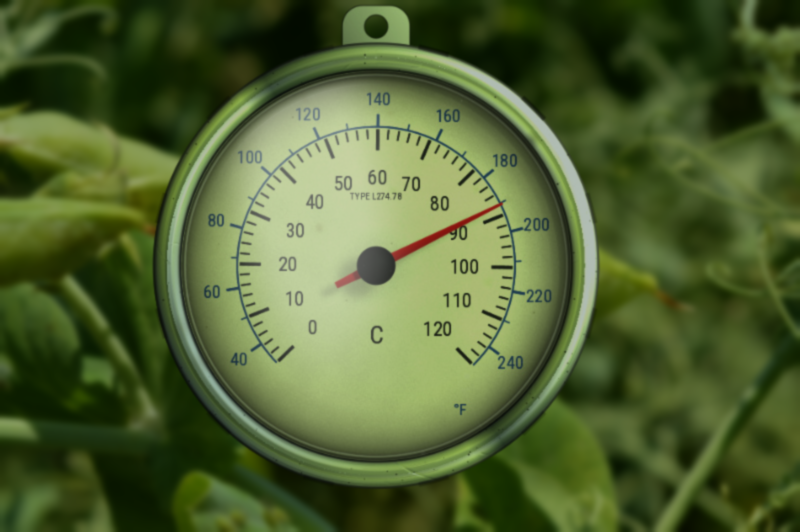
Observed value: {"value": 88, "unit": "°C"}
